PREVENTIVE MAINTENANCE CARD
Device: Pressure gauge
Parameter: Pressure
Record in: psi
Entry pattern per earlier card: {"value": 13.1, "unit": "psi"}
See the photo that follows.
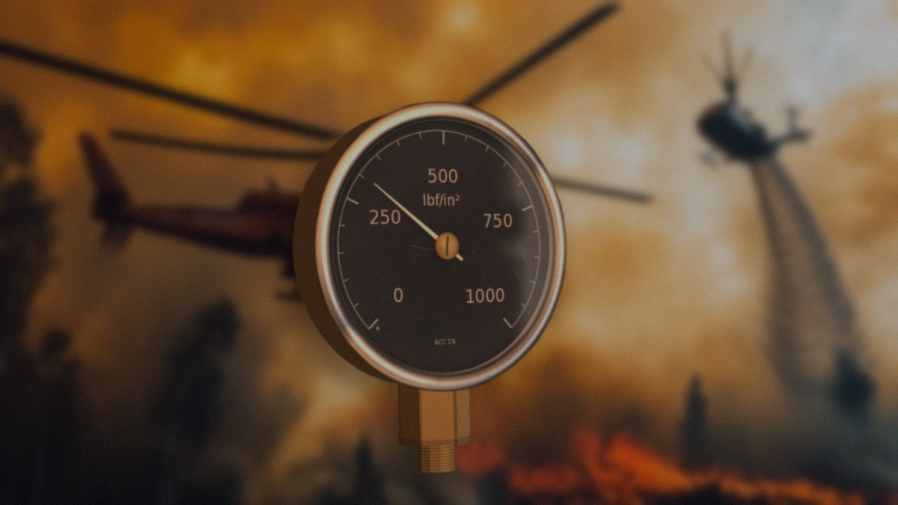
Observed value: {"value": 300, "unit": "psi"}
